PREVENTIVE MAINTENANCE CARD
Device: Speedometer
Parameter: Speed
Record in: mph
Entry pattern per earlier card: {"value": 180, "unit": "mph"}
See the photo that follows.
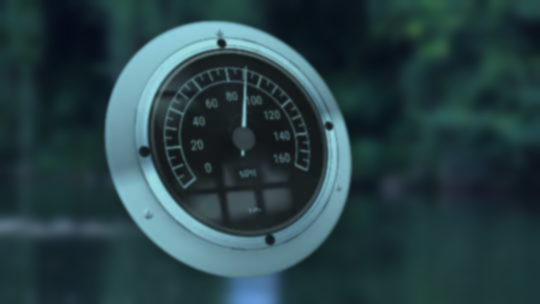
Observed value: {"value": 90, "unit": "mph"}
